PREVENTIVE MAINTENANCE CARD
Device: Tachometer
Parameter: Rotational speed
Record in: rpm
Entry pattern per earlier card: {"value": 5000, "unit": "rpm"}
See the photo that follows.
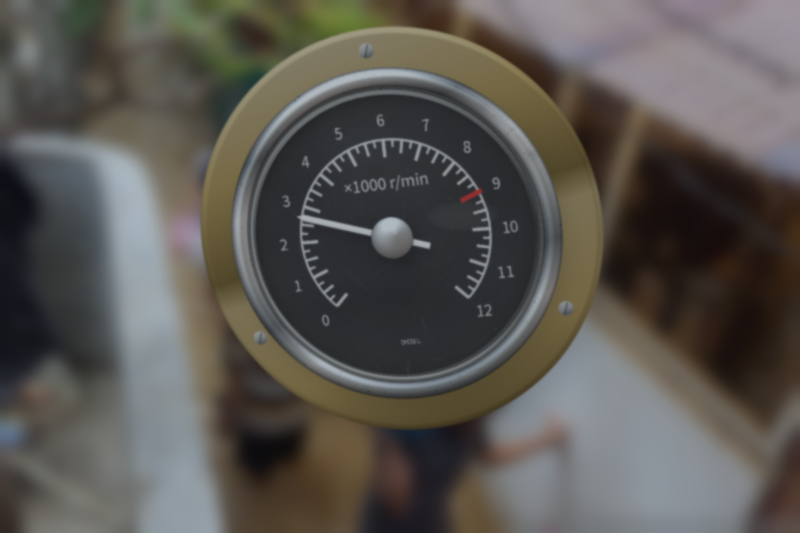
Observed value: {"value": 2750, "unit": "rpm"}
